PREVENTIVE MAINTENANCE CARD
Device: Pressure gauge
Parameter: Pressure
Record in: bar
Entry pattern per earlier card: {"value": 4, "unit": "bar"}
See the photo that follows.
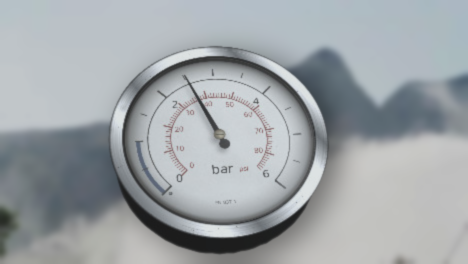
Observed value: {"value": 2.5, "unit": "bar"}
